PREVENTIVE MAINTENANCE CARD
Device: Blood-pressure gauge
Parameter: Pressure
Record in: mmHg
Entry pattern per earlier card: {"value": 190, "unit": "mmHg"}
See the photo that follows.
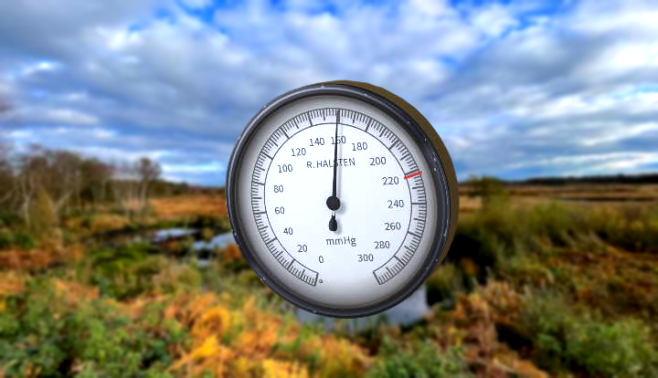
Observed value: {"value": 160, "unit": "mmHg"}
